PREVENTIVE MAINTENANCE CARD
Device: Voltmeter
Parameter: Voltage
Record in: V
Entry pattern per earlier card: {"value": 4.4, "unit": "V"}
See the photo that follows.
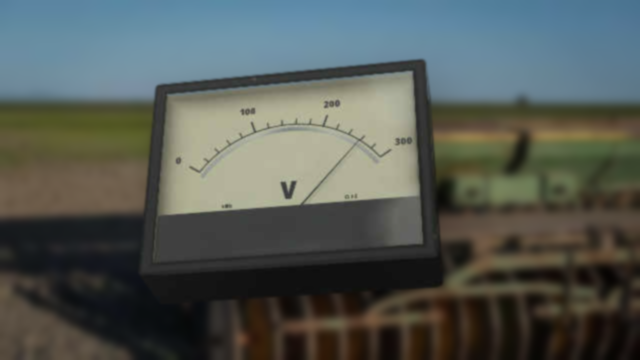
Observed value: {"value": 260, "unit": "V"}
